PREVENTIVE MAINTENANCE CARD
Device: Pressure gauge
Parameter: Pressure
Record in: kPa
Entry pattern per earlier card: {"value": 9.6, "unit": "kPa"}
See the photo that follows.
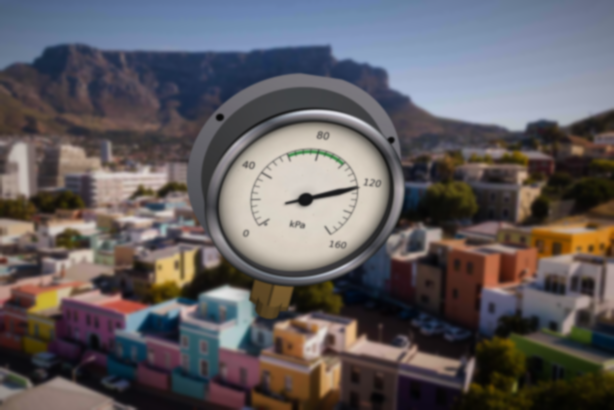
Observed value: {"value": 120, "unit": "kPa"}
